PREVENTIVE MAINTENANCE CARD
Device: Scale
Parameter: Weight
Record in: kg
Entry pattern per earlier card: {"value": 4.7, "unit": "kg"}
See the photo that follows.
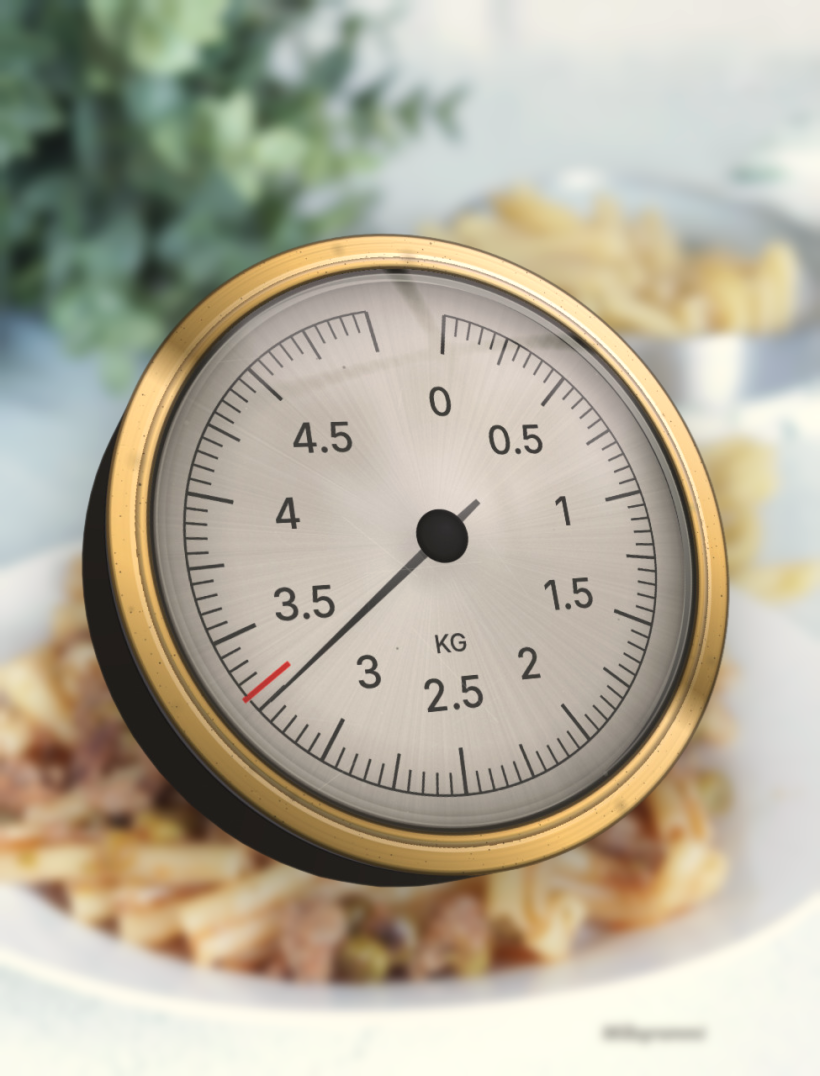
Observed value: {"value": 3.25, "unit": "kg"}
